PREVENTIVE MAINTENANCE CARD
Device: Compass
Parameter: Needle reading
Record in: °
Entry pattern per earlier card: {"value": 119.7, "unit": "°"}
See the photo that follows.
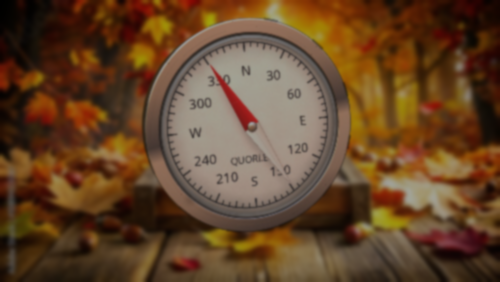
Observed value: {"value": 330, "unit": "°"}
